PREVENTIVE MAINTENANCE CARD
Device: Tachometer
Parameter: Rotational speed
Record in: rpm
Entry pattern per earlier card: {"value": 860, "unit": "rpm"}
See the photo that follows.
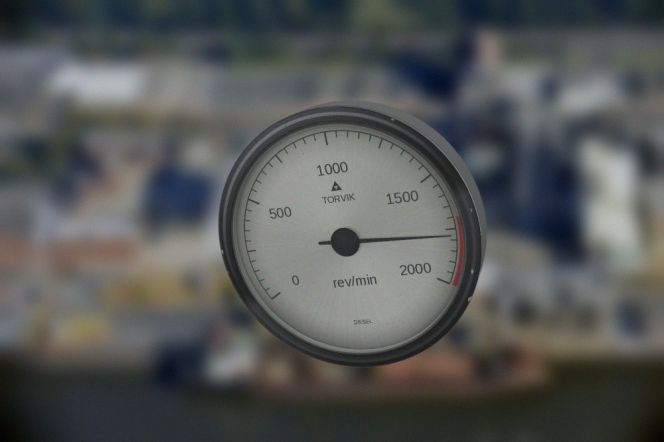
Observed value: {"value": 1775, "unit": "rpm"}
